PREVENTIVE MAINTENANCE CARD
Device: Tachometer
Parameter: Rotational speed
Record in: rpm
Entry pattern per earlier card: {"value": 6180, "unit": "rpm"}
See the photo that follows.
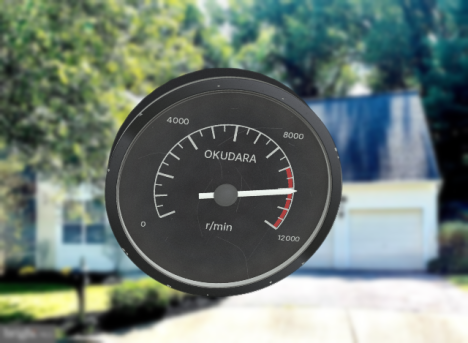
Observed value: {"value": 10000, "unit": "rpm"}
